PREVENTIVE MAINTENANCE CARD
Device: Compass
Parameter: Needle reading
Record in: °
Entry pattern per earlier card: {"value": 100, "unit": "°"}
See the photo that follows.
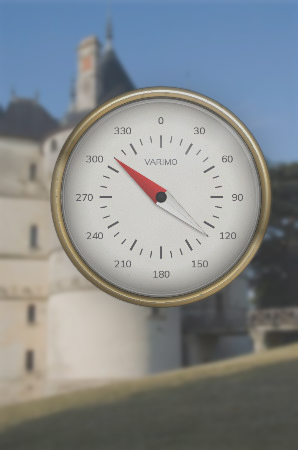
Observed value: {"value": 310, "unit": "°"}
